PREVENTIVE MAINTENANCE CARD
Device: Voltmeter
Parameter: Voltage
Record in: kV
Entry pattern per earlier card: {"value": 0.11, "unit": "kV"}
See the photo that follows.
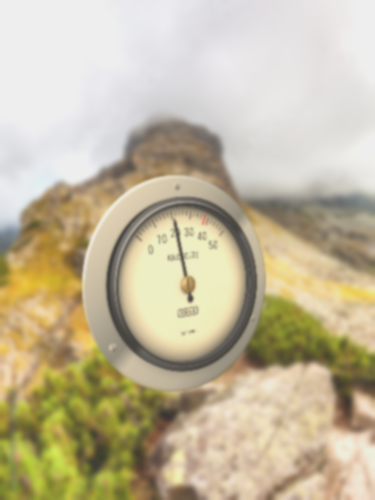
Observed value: {"value": 20, "unit": "kV"}
